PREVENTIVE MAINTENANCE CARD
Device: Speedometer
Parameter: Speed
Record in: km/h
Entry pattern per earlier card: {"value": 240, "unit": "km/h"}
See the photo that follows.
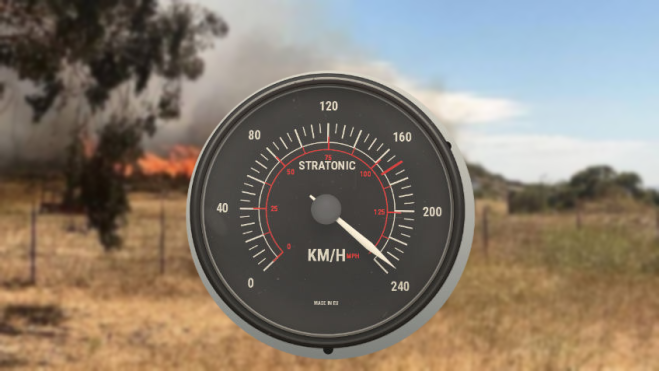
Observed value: {"value": 235, "unit": "km/h"}
